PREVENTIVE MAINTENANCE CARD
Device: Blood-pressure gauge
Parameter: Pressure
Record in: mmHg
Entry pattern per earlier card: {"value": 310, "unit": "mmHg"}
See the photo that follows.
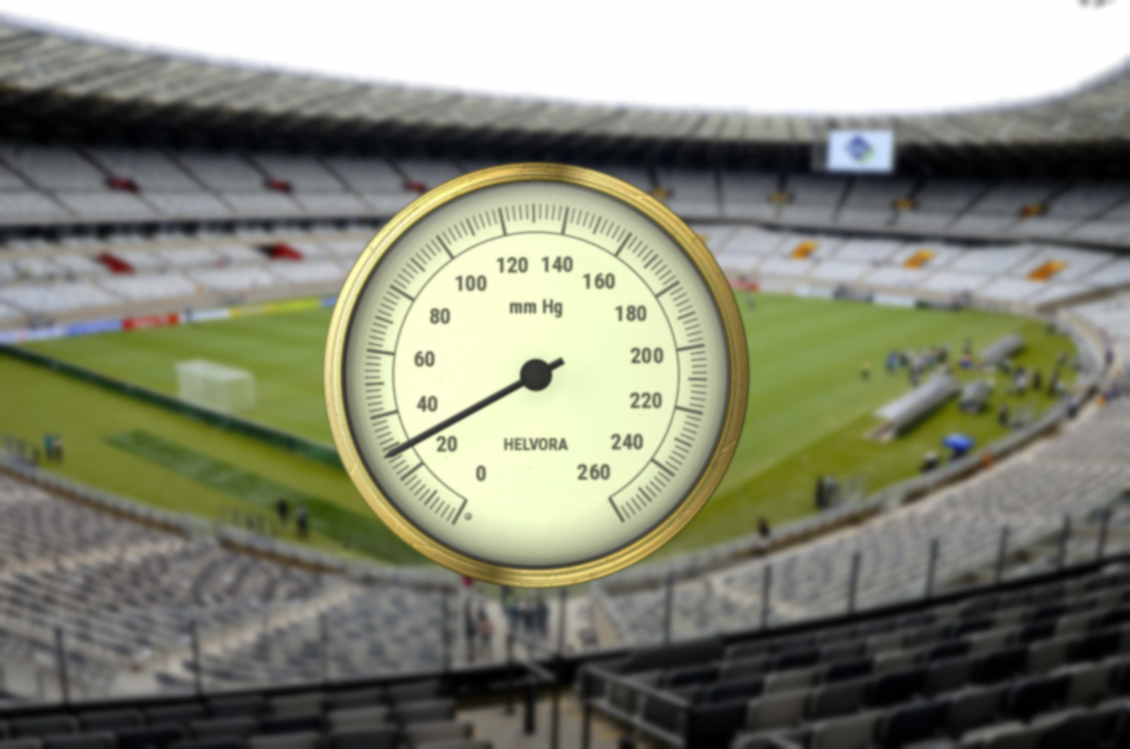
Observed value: {"value": 28, "unit": "mmHg"}
